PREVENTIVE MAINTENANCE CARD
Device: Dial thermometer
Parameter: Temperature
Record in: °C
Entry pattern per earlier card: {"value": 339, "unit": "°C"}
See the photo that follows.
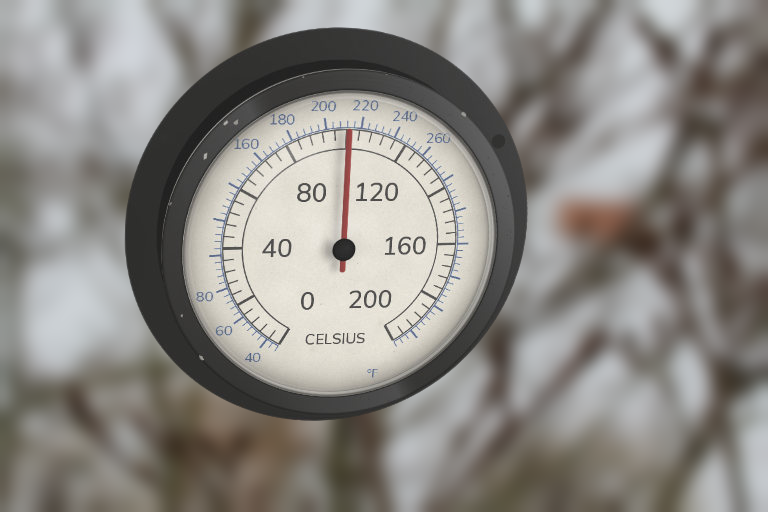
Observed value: {"value": 100, "unit": "°C"}
